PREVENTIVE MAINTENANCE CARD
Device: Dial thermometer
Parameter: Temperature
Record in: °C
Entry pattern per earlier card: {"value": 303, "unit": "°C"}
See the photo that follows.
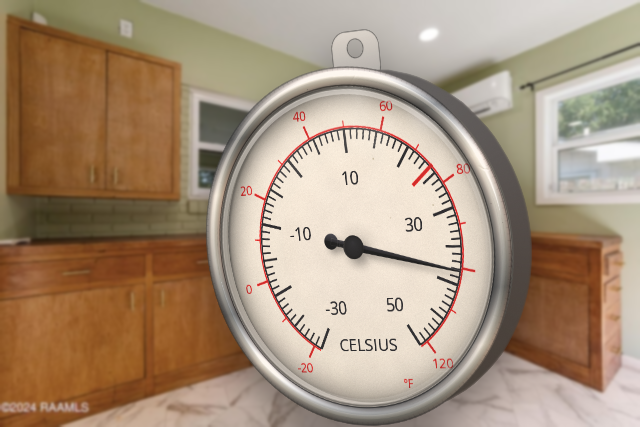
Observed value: {"value": 38, "unit": "°C"}
